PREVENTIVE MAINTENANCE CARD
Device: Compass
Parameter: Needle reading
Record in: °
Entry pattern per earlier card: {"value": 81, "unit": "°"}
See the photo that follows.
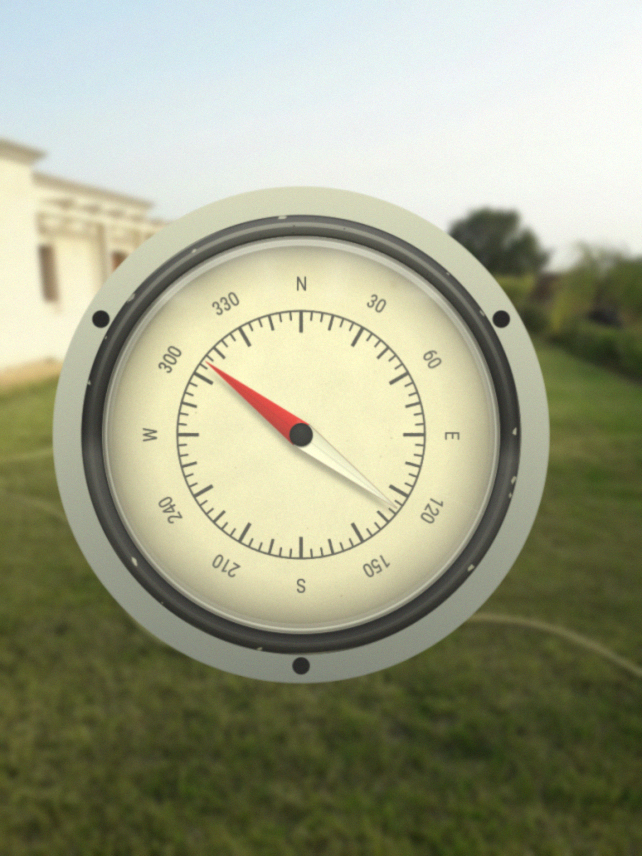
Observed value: {"value": 307.5, "unit": "°"}
